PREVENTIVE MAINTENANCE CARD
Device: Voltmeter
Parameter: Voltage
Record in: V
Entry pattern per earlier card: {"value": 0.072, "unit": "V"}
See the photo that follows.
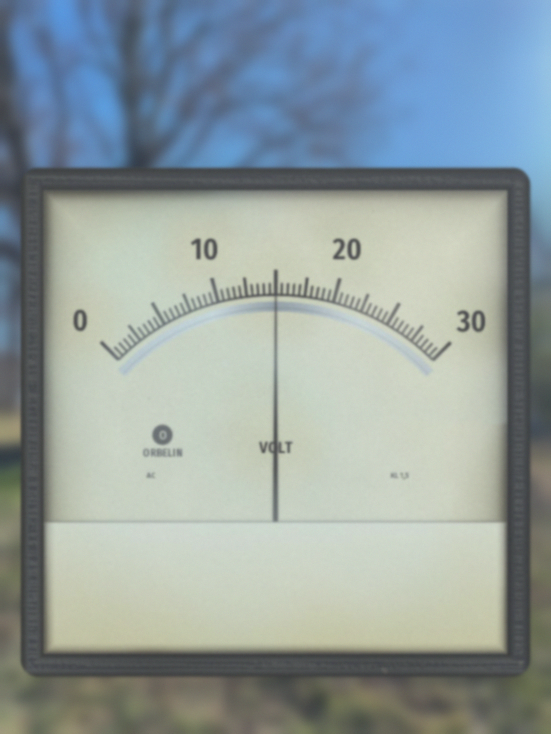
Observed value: {"value": 15, "unit": "V"}
